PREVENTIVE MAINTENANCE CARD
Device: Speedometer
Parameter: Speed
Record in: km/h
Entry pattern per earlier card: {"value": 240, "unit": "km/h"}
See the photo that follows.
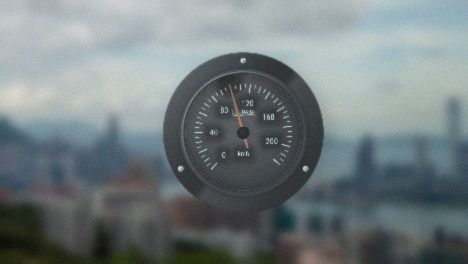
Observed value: {"value": 100, "unit": "km/h"}
